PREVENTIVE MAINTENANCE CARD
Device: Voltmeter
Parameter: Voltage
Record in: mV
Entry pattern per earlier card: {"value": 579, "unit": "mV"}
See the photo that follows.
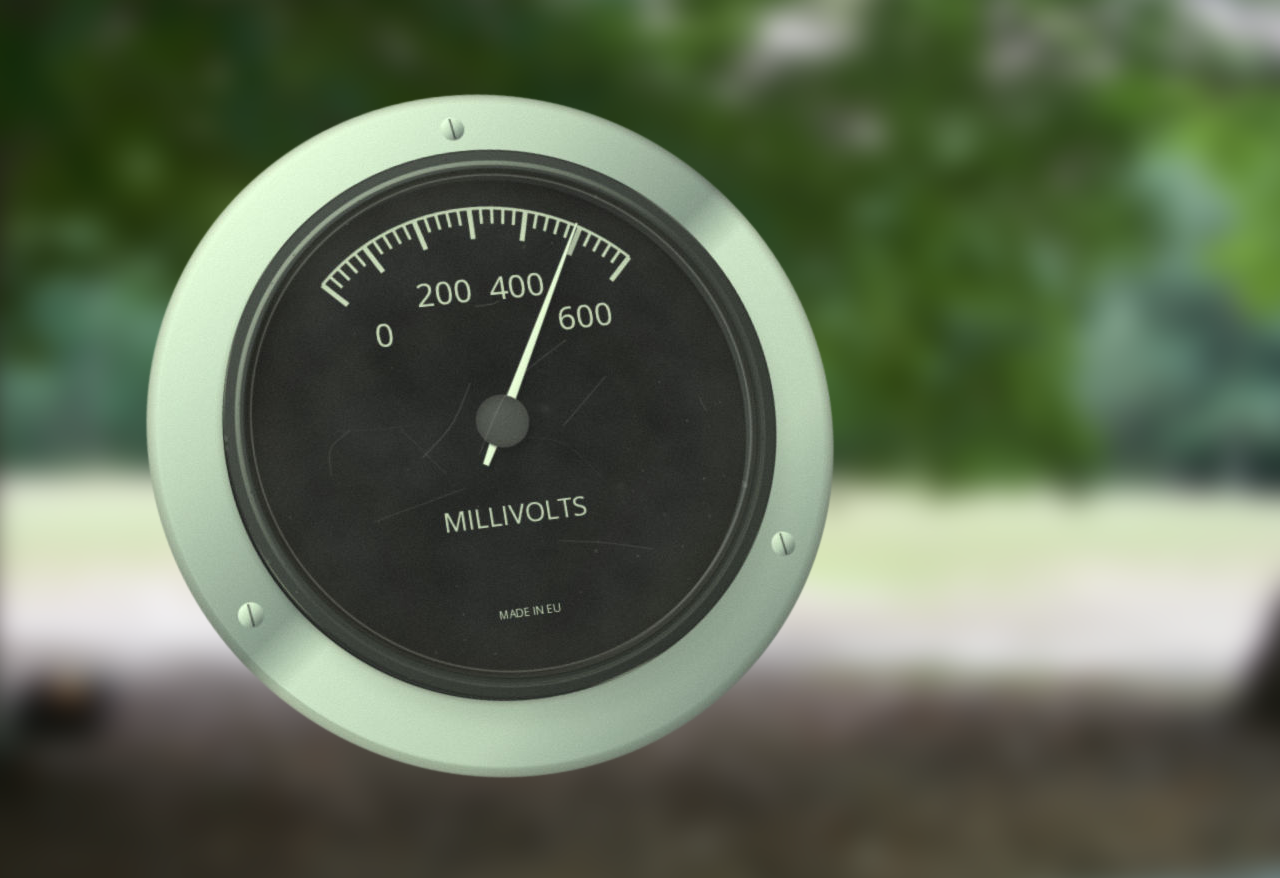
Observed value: {"value": 490, "unit": "mV"}
